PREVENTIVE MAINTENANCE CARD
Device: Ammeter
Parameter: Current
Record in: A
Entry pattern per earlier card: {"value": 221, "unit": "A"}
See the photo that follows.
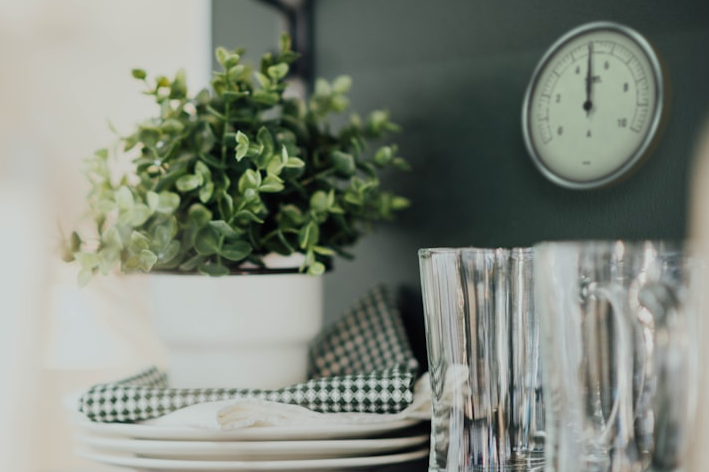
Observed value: {"value": 5, "unit": "A"}
